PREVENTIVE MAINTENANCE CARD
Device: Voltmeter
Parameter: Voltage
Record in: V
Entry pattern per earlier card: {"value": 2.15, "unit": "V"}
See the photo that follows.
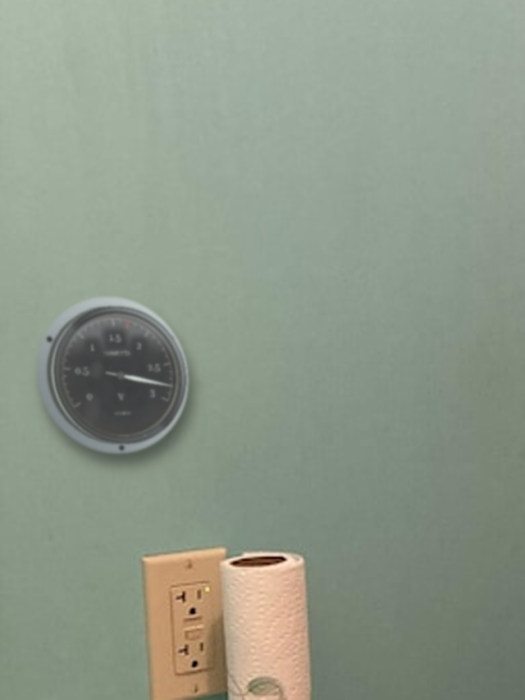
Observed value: {"value": 2.8, "unit": "V"}
